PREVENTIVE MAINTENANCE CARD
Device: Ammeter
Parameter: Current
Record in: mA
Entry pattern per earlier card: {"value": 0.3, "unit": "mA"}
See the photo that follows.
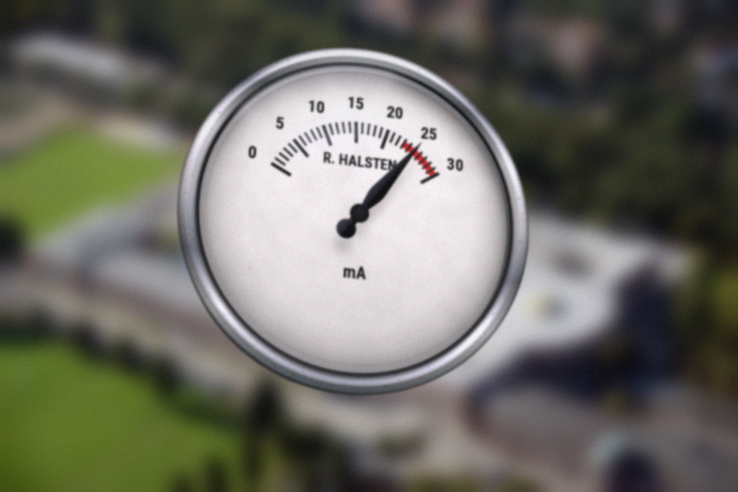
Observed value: {"value": 25, "unit": "mA"}
